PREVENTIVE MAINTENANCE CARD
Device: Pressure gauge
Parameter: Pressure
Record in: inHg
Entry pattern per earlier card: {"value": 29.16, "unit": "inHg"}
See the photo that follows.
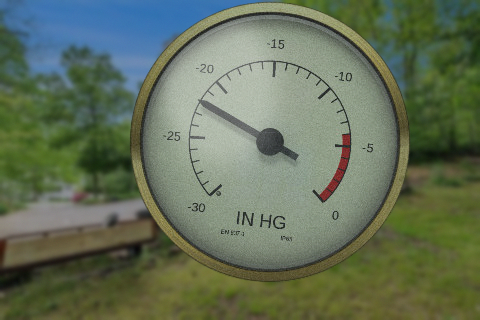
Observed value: {"value": -22, "unit": "inHg"}
